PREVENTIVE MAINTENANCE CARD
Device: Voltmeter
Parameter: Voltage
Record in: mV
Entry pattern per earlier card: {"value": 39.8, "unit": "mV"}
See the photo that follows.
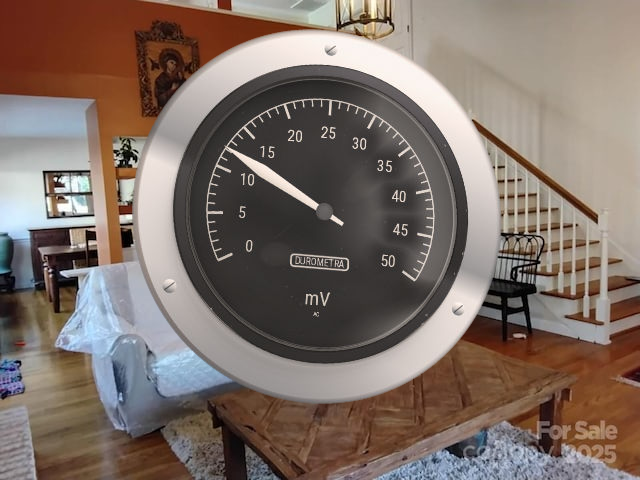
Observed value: {"value": 12, "unit": "mV"}
